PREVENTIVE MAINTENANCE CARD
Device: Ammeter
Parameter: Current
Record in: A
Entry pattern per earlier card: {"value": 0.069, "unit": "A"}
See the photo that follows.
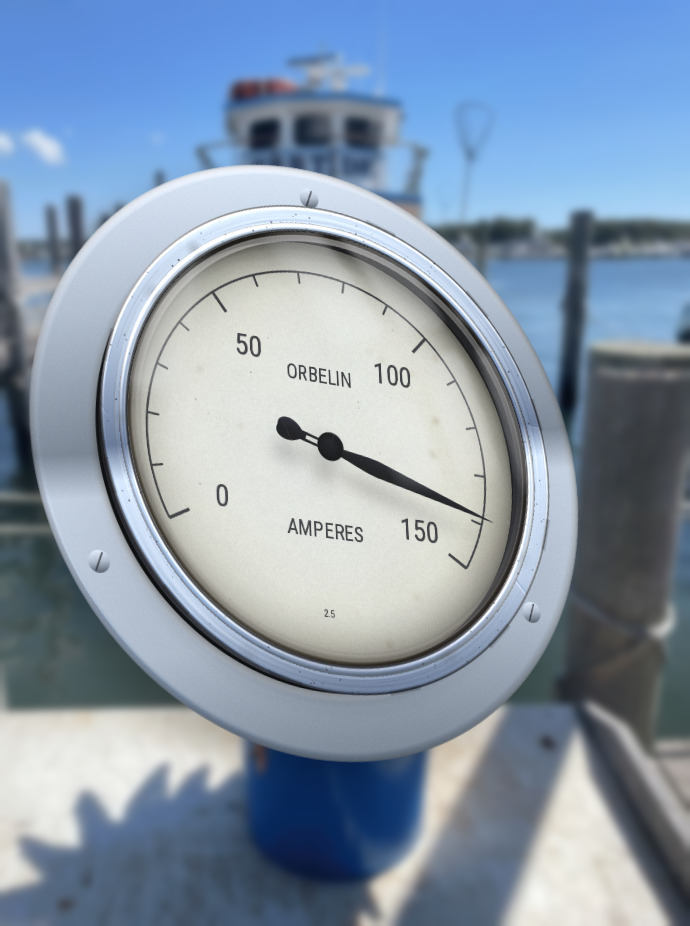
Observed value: {"value": 140, "unit": "A"}
